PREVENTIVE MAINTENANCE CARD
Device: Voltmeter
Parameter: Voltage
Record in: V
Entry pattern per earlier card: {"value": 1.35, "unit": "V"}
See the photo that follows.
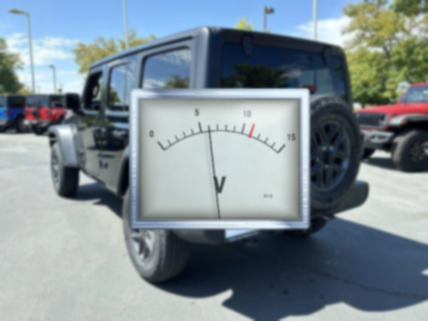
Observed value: {"value": 6, "unit": "V"}
